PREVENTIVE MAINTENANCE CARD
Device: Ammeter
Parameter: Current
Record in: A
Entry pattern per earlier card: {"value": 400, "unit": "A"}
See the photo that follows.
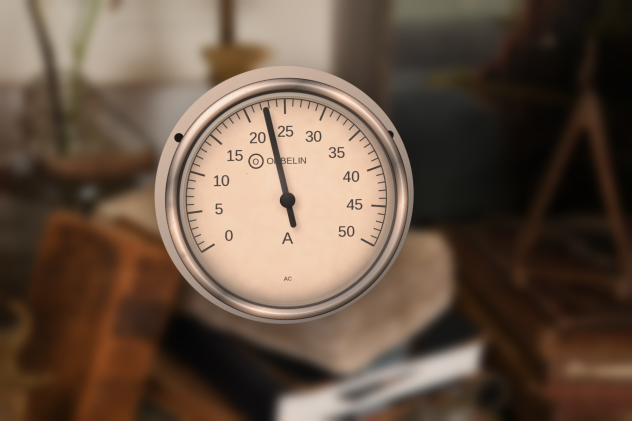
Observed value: {"value": 22.5, "unit": "A"}
